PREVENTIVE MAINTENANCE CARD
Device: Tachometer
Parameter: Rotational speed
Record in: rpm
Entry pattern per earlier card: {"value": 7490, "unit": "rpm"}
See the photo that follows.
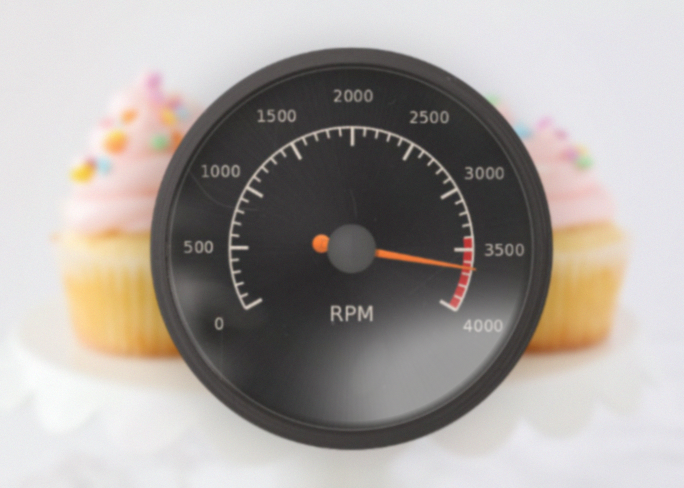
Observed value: {"value": 3650, "unit": "rpm"}
